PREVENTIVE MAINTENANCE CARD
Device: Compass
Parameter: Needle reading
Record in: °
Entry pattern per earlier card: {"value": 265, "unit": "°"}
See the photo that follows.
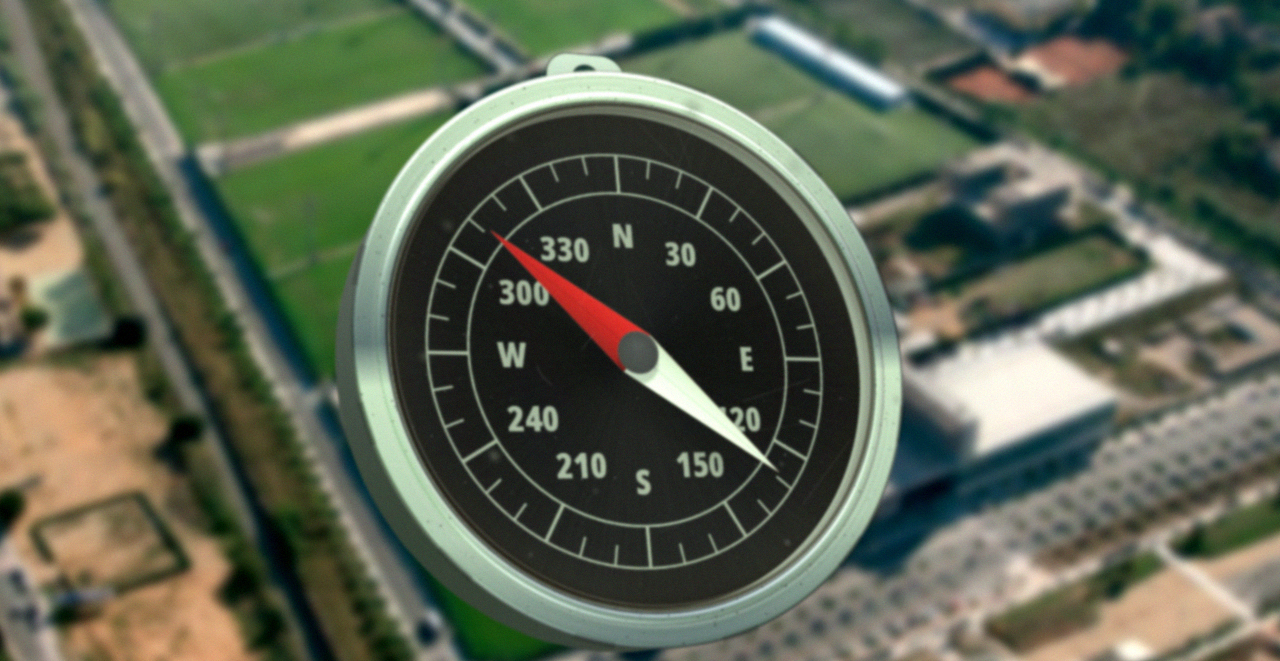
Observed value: {"value": 310, "unit": "°"}
